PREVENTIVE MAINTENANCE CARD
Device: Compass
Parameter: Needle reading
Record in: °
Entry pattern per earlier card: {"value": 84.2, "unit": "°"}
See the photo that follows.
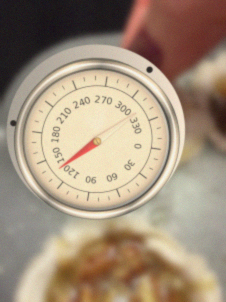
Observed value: {"value": 135, "unit": "°"}
